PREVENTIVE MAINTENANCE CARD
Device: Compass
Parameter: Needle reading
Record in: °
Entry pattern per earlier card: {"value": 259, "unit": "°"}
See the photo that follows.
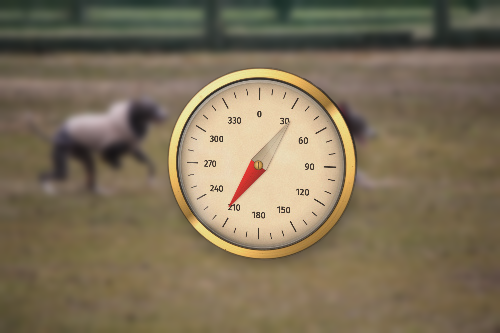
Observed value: {"value": 215, "unit": "°"}
